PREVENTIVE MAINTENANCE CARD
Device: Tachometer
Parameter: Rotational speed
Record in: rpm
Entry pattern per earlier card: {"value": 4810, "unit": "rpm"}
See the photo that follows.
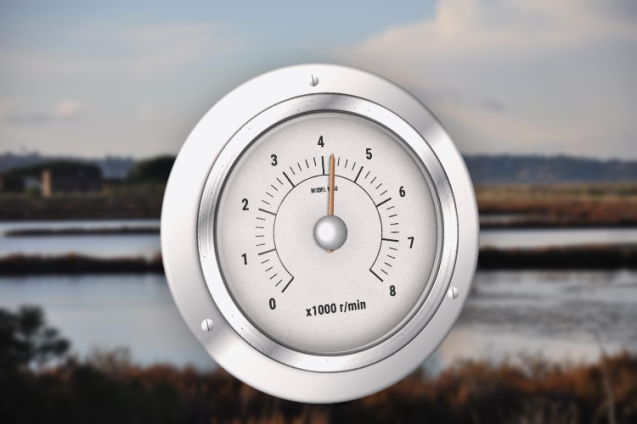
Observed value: {"value": 4200, "unit": "rpm"}
